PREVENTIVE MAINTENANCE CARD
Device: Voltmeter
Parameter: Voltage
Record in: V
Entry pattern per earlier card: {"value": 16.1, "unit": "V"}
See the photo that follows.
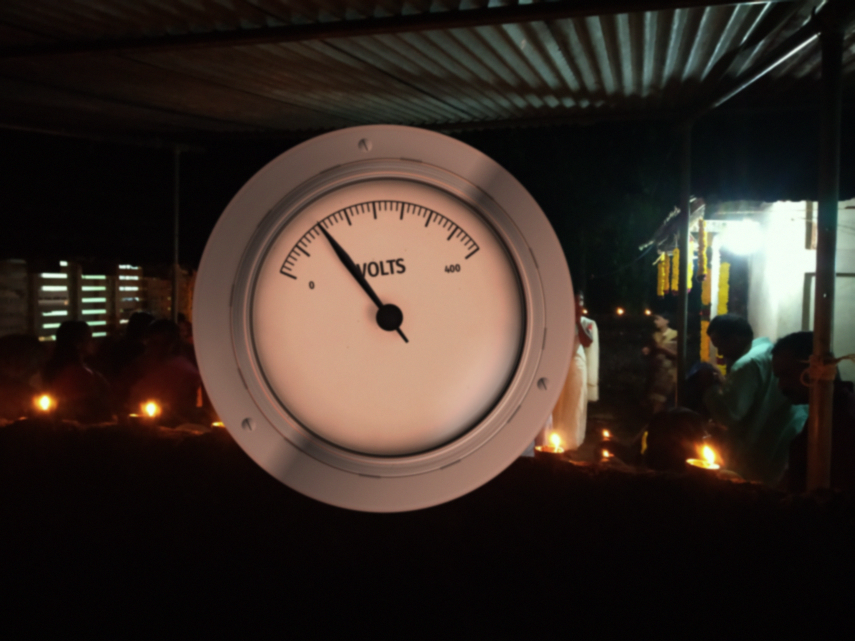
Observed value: {"value": 100, "unit": "V"}
